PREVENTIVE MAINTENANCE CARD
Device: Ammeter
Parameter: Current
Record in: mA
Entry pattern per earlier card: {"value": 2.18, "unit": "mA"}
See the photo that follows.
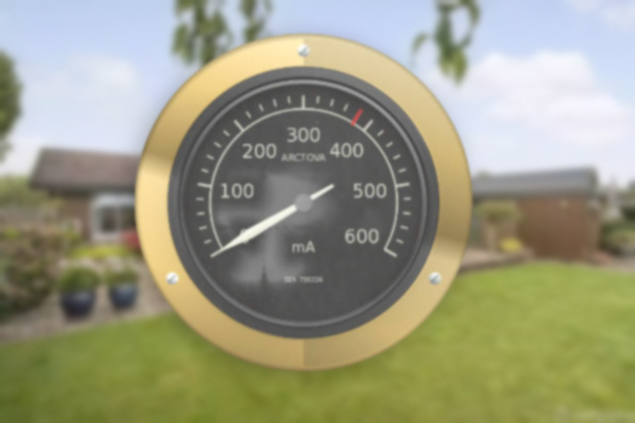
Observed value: {"value": 0, "unit": "mA"}
